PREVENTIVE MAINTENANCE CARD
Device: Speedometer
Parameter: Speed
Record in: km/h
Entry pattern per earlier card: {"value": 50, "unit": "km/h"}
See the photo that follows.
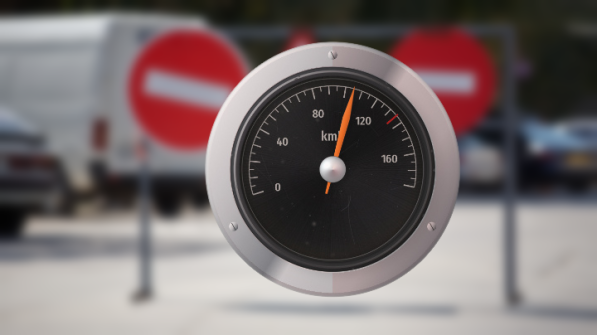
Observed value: {"value": 105, "unit": "km/h"}
